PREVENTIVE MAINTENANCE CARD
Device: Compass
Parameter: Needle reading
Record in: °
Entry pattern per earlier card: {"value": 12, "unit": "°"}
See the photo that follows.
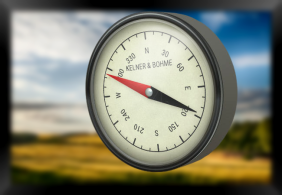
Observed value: {"value": 295, "unit": "°"}
